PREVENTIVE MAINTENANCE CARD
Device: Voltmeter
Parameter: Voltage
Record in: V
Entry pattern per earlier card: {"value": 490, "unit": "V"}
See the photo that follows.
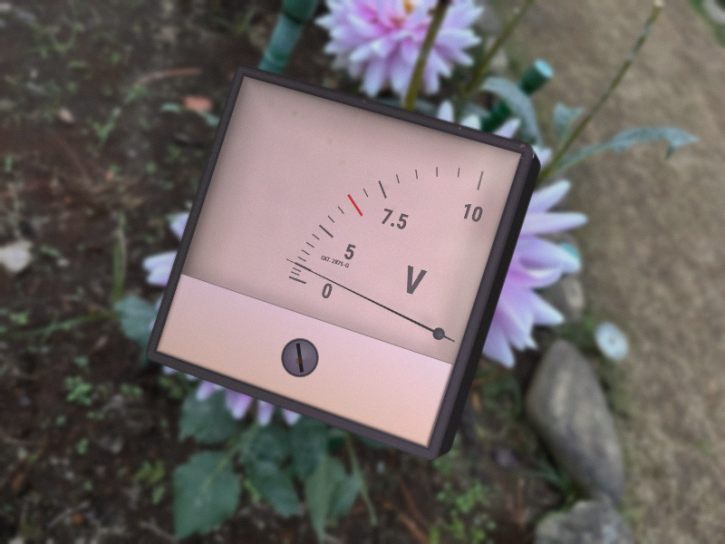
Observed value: {"value": 2.5, "unit": "V"}
